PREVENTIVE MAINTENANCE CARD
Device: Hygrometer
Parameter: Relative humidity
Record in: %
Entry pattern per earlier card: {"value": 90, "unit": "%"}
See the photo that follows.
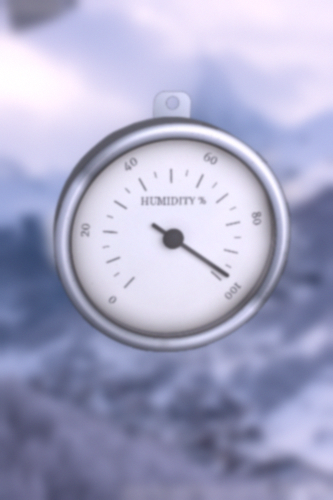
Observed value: {"value": 97.5, "unit": "%"}
